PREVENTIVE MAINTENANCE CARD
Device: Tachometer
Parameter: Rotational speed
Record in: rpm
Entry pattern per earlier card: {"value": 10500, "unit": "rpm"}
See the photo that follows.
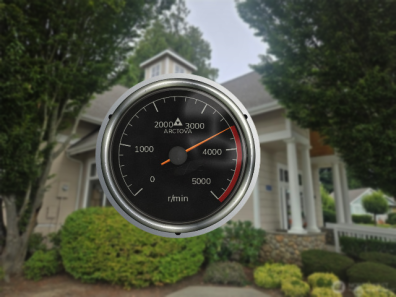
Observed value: {"value": 3600, "unit": "rpm"}
